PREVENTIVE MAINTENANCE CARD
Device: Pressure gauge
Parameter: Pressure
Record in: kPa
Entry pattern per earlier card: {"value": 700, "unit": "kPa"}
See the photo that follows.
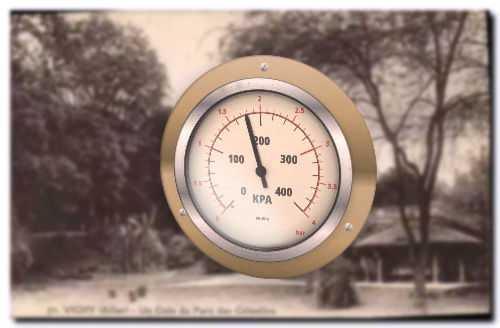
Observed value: {"value": 180, "unit": "kPa"}
